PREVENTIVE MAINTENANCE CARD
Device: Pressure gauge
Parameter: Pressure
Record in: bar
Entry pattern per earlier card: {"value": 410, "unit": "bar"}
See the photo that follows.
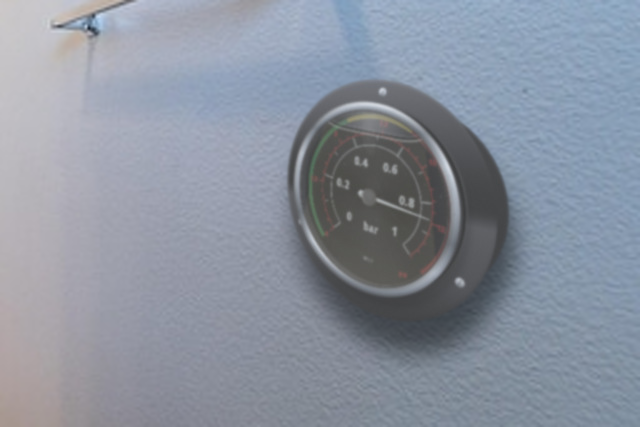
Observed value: {"value": 0.85, "unit": "bar"}
